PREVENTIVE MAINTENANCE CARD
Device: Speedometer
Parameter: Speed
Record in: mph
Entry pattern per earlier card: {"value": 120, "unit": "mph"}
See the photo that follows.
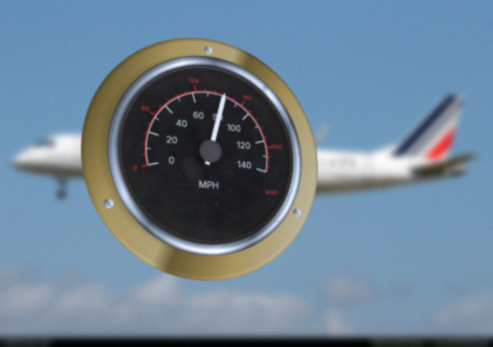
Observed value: {"value": 80, "unit": "mph"}
